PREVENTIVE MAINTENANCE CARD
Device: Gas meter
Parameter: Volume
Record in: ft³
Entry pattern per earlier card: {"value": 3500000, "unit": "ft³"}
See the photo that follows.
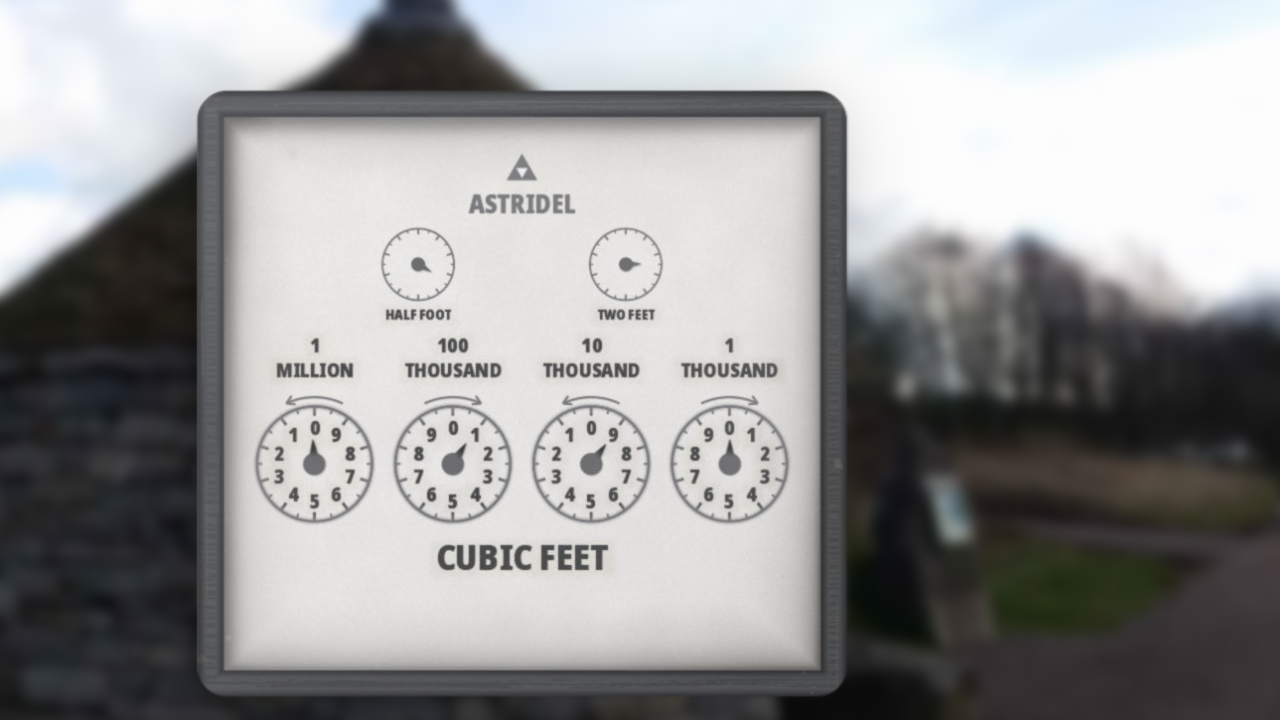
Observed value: {"value": 9000, "unit": "ft³"}
